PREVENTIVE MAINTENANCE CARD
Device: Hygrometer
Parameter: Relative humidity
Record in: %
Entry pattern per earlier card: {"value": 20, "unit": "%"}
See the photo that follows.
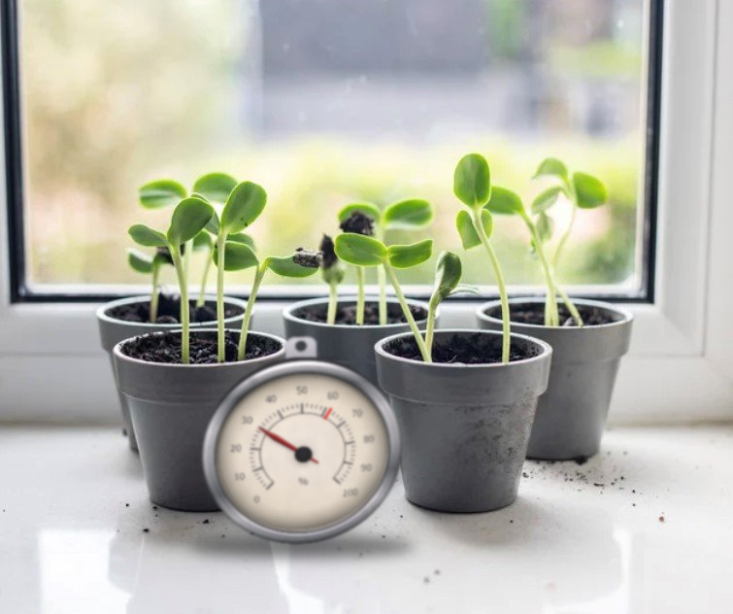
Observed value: {"value": 30, "unit": "%"}
